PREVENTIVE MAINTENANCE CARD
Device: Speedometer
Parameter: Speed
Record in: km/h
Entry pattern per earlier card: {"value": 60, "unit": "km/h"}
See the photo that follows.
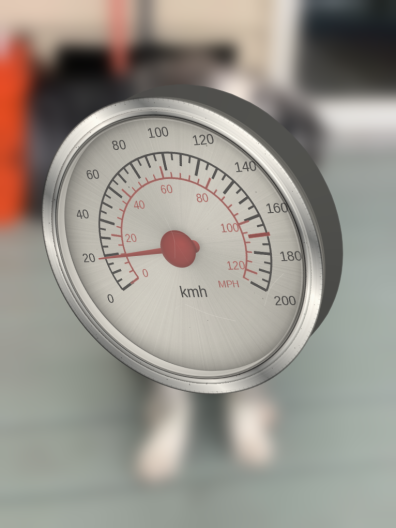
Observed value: {"value": 20, "unit": "km/h"}
